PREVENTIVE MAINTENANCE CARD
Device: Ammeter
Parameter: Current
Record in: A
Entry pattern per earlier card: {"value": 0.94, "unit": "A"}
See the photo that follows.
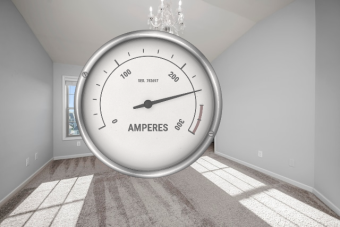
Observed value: {"value": 240, "unit": "A"}
